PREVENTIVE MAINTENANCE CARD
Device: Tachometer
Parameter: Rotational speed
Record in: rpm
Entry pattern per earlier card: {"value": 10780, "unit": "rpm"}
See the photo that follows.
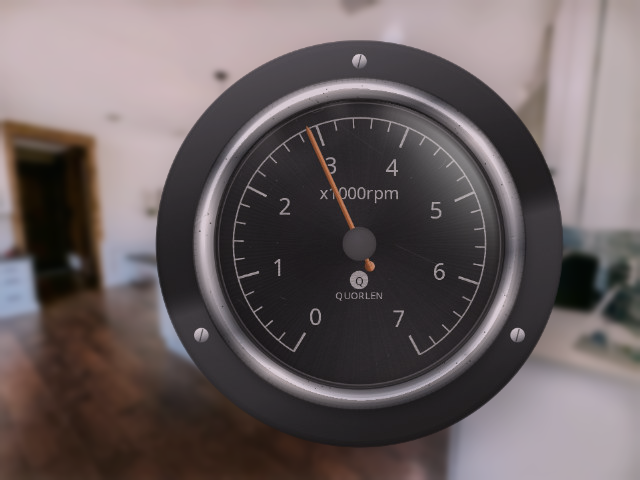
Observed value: {"value": 2900, "unit": "rpm"}
